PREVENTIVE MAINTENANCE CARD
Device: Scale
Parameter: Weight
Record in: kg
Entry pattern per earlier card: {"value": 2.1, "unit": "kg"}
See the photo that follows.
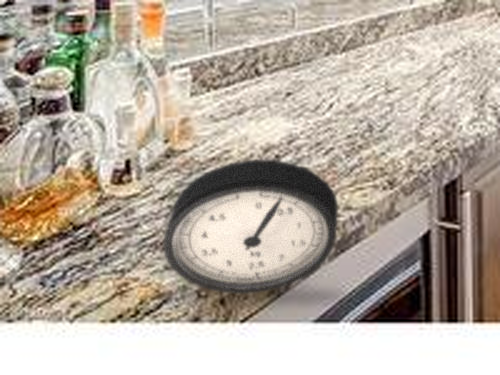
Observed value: {"value": 0.25, "unit": "kg"}
